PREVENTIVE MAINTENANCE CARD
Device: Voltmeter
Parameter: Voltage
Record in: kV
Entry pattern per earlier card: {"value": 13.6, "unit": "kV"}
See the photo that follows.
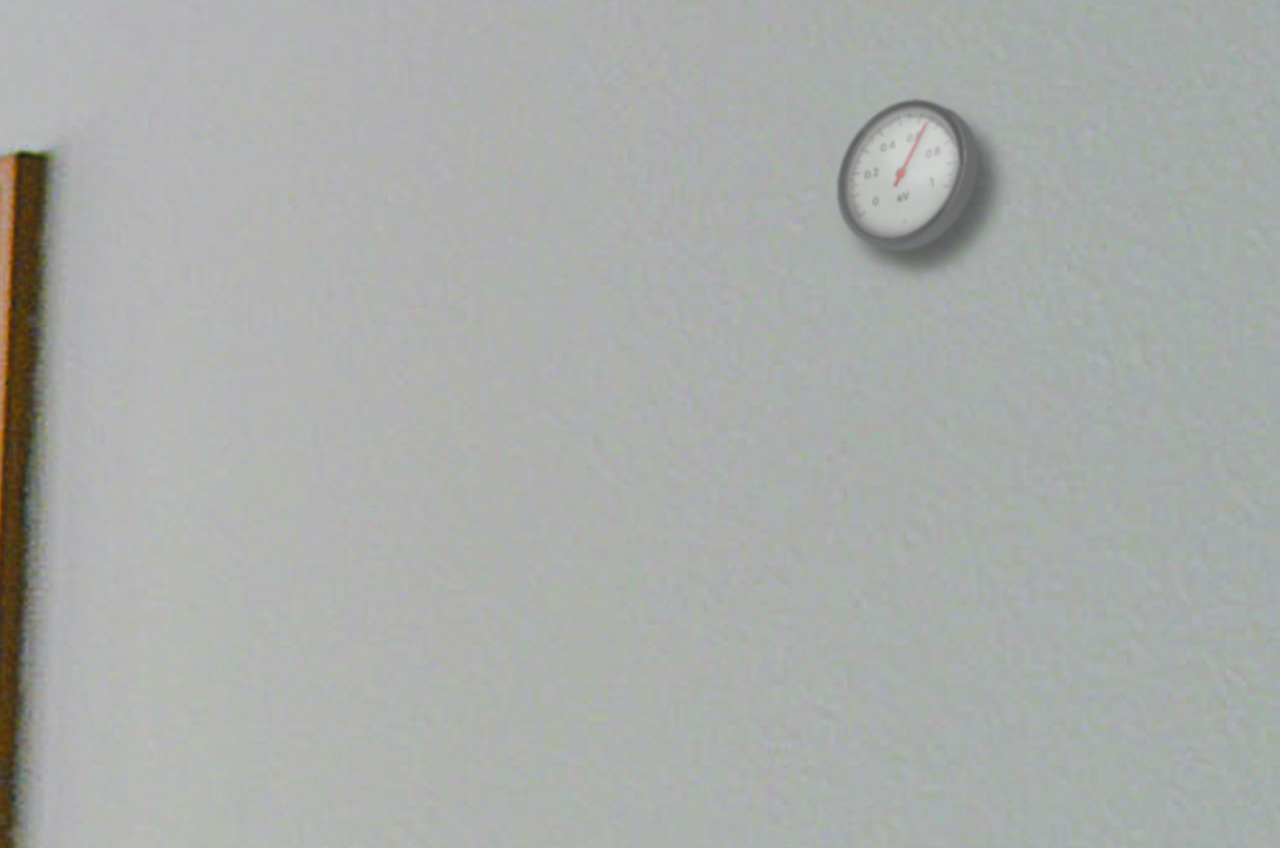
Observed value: {"value": 0.65, "unit": "kV"}
